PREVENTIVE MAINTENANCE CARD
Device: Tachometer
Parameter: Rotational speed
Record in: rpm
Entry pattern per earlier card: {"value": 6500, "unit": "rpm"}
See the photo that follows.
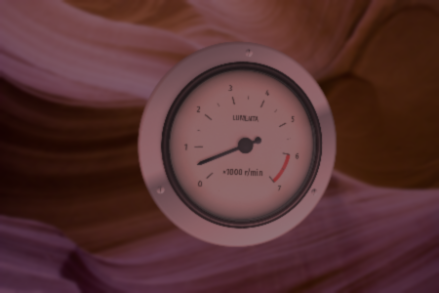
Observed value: {"value": 500, "unit": "rpm"}
